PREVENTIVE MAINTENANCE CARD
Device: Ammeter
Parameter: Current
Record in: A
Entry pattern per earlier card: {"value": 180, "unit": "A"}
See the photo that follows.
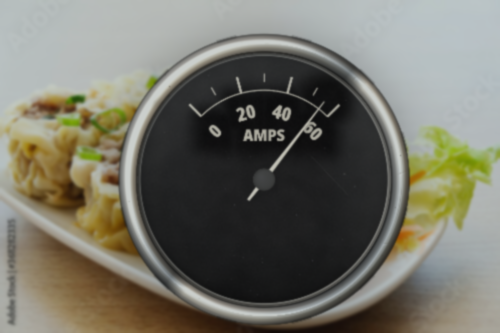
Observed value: {"value": 55, "unit": "A"}
